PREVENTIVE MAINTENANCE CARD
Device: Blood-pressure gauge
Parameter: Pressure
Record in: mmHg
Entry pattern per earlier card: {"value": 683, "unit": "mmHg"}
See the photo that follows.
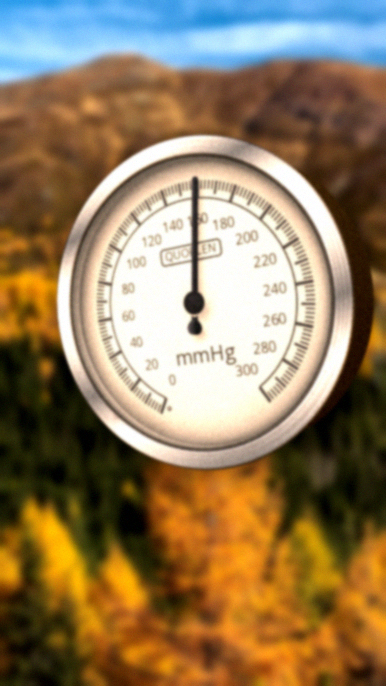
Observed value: {"value": 160, "unit": "mmHg"}
